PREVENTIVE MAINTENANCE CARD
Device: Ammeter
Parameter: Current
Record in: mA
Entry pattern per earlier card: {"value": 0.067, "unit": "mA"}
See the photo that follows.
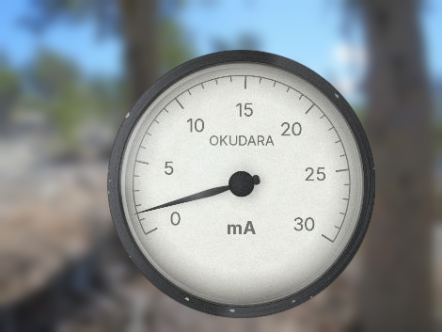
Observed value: {"value": 1.5, "unit": "mA"}
